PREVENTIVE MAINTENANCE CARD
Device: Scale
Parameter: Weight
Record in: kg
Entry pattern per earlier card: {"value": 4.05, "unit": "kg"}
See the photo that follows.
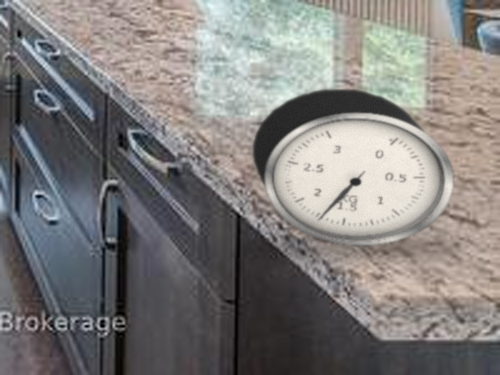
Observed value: {"value": 1.75, "unit": "kg"}
